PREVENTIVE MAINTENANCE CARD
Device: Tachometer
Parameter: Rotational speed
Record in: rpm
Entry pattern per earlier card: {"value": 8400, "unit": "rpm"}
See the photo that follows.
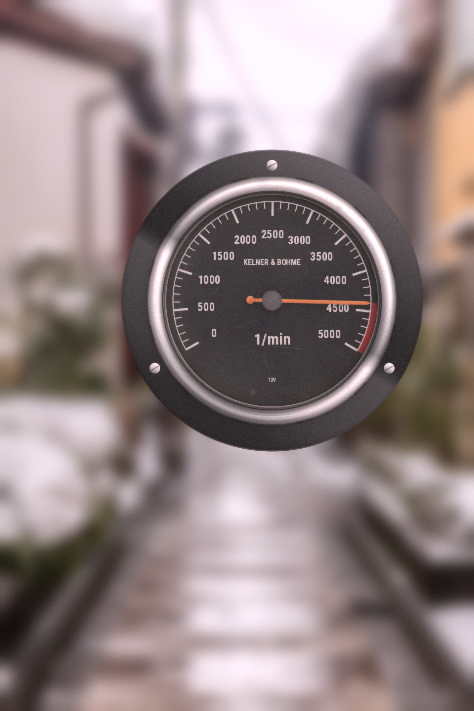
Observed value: {"value": 4400, "unit": "rpm"}
